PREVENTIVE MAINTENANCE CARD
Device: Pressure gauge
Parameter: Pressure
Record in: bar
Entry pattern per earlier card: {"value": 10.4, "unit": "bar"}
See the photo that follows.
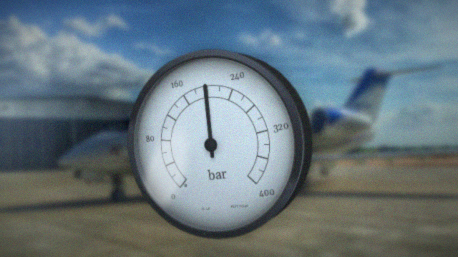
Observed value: {"value": 200, "unit": "bar"}
